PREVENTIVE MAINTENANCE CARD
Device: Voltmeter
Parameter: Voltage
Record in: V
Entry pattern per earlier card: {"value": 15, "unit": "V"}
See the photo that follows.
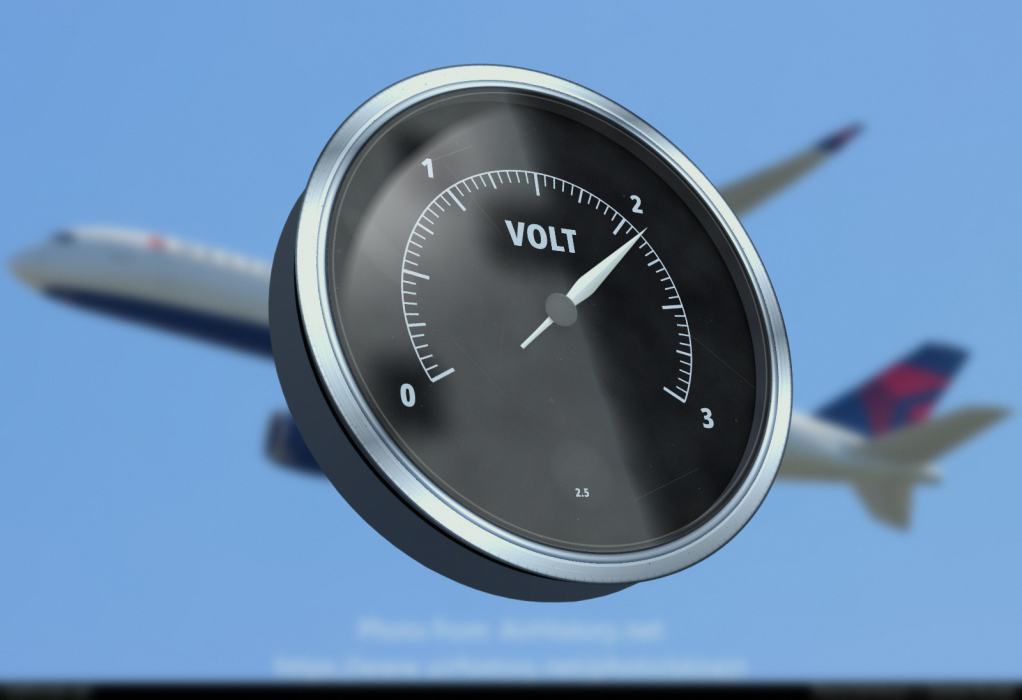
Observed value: {"value": 2.1, "unit": "V"}
